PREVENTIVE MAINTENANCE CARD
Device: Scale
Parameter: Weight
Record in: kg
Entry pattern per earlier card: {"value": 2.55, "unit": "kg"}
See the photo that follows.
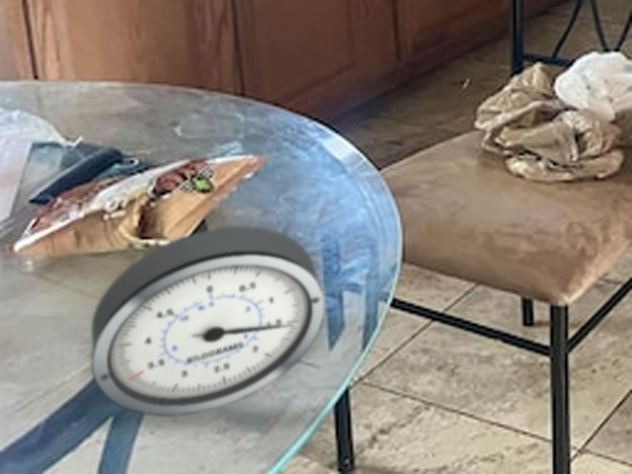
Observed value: {"value": 1.5, "unit": "kg"}
